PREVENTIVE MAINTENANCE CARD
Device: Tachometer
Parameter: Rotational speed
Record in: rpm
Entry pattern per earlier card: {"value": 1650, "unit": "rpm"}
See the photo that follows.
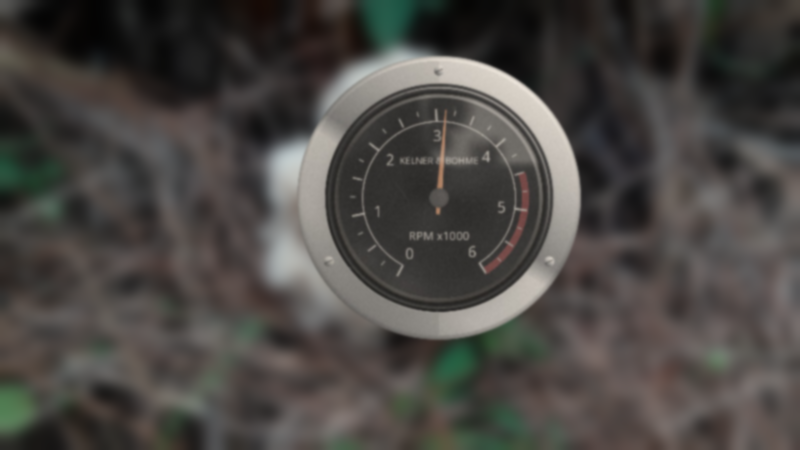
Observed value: {"value": 3125, "unit": "rpm"}
